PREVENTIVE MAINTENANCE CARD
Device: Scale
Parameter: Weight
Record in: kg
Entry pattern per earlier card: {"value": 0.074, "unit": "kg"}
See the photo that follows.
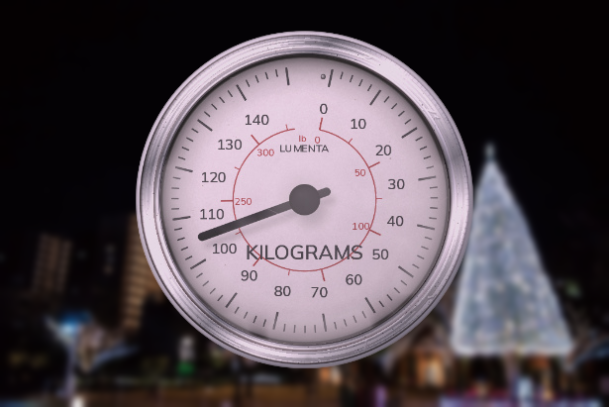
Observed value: {"value": 105, "unit": "kg"}
